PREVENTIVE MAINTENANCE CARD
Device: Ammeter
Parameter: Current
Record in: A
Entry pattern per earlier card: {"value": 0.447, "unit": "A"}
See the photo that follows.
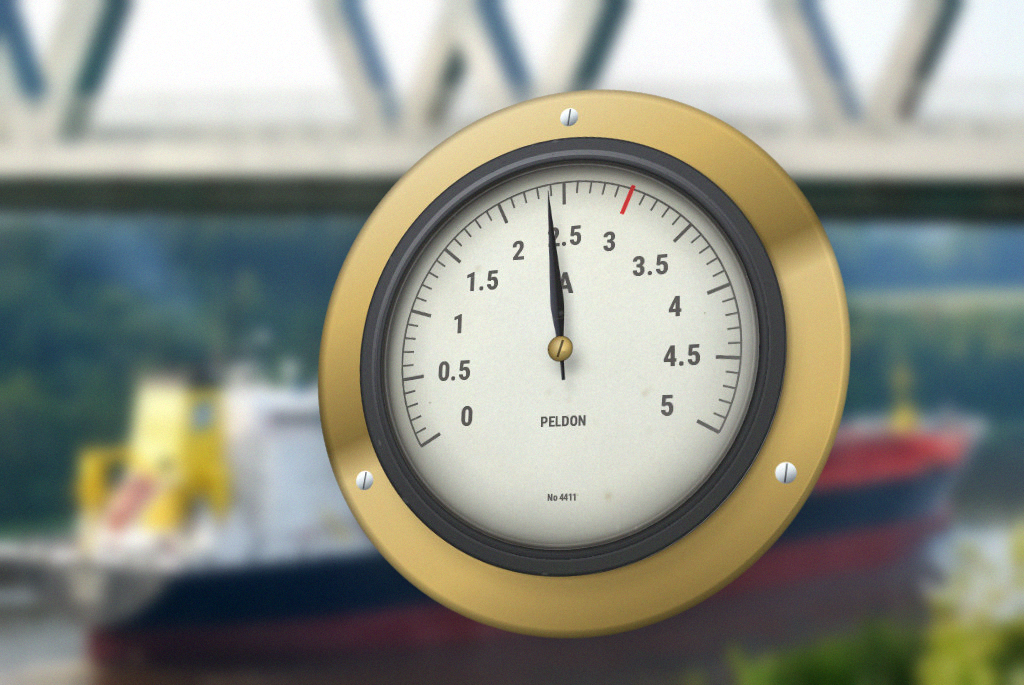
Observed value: {"value": 2.4, "unit": "A"}
